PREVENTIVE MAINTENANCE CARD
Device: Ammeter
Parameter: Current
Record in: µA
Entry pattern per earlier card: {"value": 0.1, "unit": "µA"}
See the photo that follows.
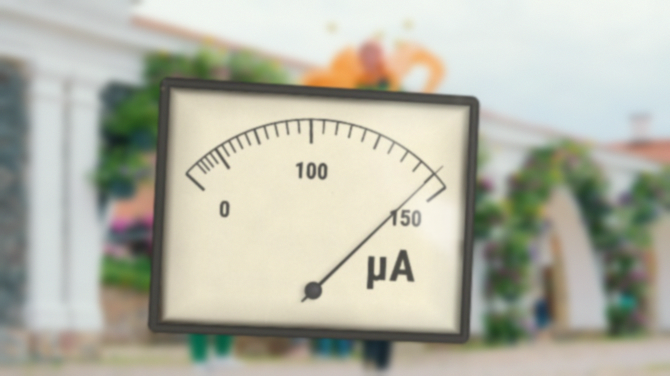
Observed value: {"value": 145, "unit": "µA"}
